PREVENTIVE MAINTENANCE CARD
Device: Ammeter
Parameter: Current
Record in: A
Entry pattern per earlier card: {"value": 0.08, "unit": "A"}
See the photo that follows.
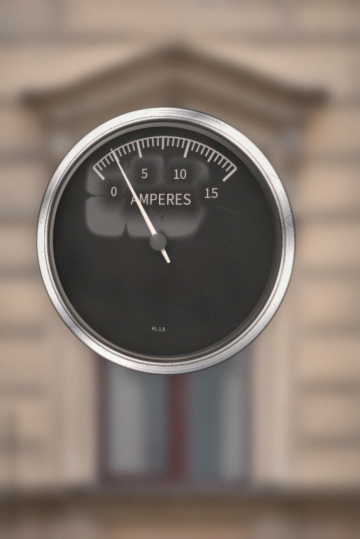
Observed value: {"value": 2.5, "unit": "A"}
